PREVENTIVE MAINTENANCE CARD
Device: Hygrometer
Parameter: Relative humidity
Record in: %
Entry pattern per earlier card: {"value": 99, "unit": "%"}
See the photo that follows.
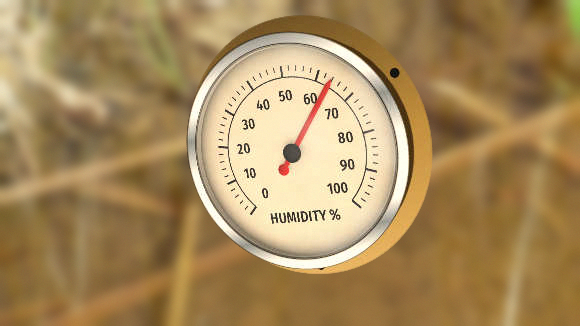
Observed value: {"value": 64, "unit": "%"}
